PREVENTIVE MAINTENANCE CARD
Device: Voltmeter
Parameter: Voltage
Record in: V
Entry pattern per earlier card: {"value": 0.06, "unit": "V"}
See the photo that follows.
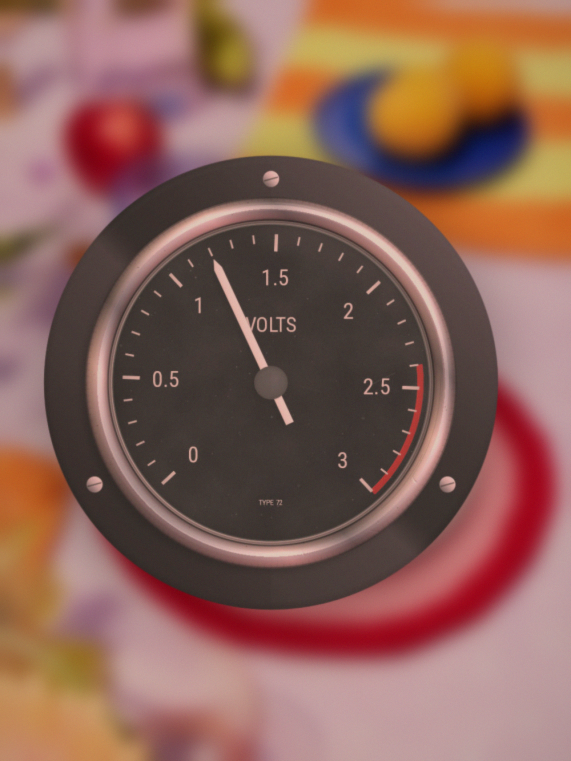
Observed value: {"value": 1.2, "unit": "V"}
